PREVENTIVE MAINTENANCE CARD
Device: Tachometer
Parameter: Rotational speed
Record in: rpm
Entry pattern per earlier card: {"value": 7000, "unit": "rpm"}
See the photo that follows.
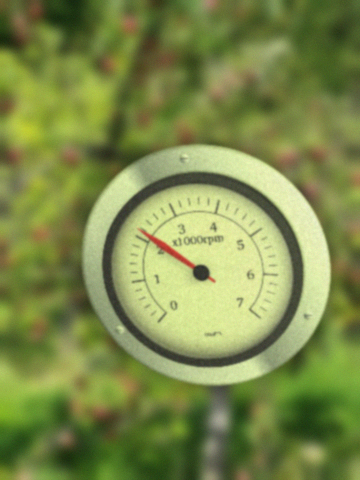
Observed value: {"value": 2200, "unit": "rpm"}
